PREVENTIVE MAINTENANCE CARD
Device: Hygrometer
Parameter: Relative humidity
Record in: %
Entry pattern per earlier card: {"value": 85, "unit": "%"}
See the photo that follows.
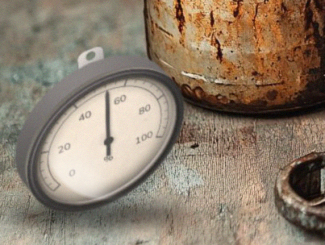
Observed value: {"value": 52, "unit": "%"}
